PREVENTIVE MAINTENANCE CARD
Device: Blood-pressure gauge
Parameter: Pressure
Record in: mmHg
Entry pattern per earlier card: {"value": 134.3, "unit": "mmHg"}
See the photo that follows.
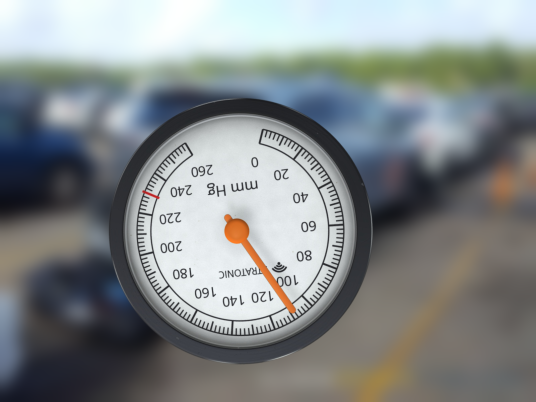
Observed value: {"value": 108, "unit": "mmHg"}
